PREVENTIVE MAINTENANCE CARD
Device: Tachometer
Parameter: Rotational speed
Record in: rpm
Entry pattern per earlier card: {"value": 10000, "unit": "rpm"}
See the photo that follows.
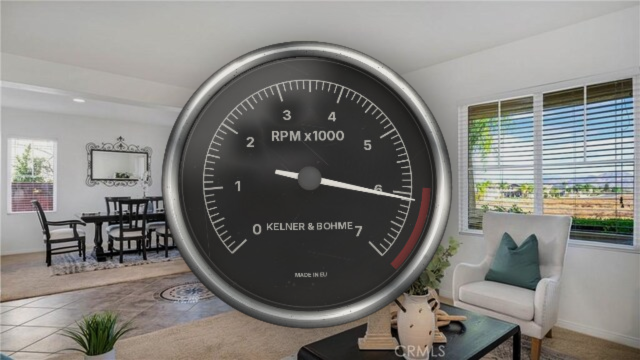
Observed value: {"value": 6100, "unit": "rpm"}
